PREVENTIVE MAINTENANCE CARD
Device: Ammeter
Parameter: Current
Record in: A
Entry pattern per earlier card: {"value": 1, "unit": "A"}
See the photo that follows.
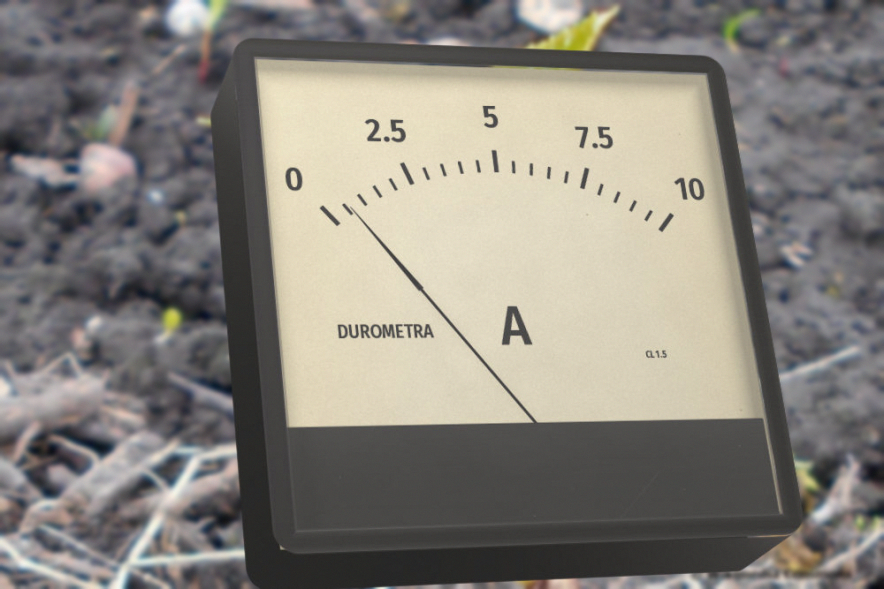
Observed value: {"value": 0.5, "unit": "A"}
